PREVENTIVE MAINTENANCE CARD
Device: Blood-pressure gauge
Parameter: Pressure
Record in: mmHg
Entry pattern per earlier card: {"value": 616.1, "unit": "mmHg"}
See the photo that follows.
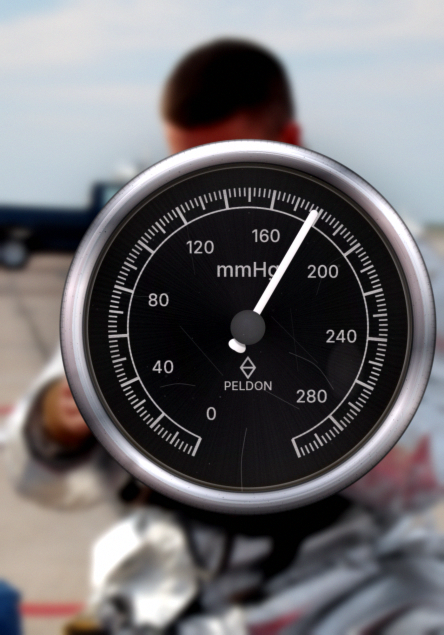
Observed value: {"value": 178, "unit": "mmHg"}
